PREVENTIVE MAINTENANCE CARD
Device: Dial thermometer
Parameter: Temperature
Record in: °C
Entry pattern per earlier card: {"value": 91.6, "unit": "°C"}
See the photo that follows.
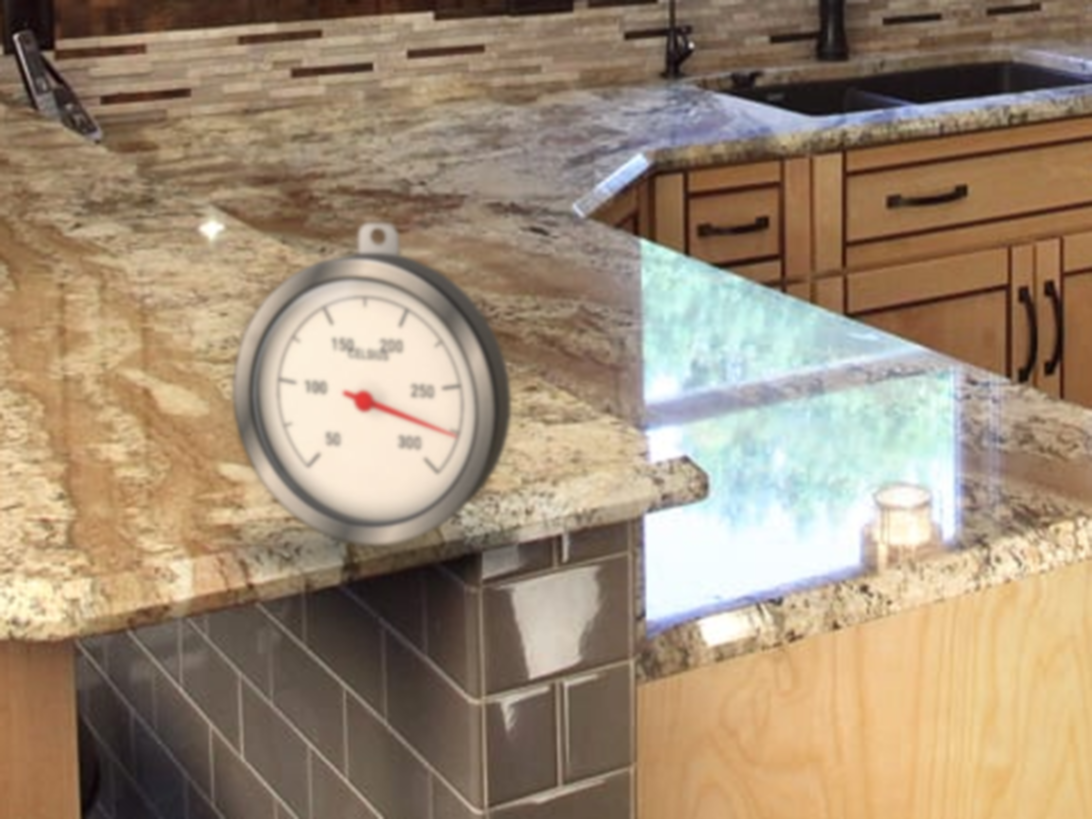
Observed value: {"value": 275, "unit": "°C"}
